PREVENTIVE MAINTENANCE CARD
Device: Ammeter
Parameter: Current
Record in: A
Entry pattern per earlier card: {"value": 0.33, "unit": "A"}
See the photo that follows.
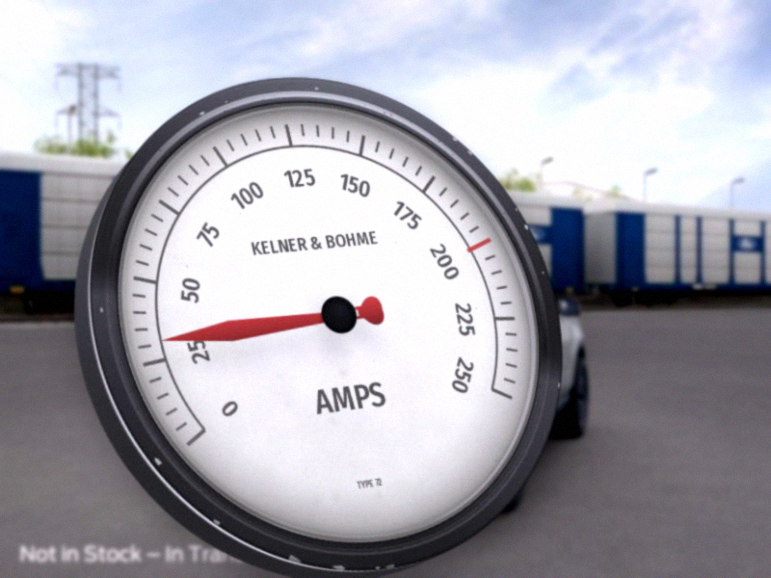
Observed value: {"value": 30, "unit": "A"}
